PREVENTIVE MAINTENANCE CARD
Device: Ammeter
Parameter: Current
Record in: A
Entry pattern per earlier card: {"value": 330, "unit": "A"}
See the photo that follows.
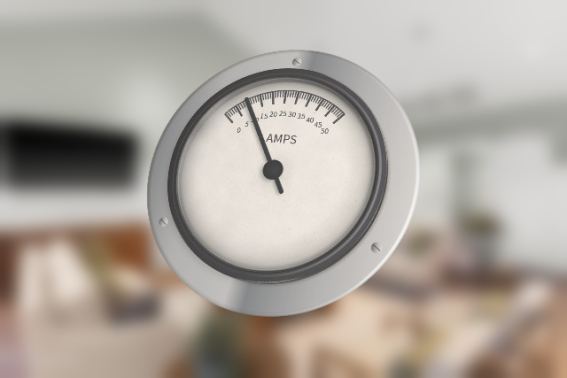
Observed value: {"value": 10, "unit": "A"}
